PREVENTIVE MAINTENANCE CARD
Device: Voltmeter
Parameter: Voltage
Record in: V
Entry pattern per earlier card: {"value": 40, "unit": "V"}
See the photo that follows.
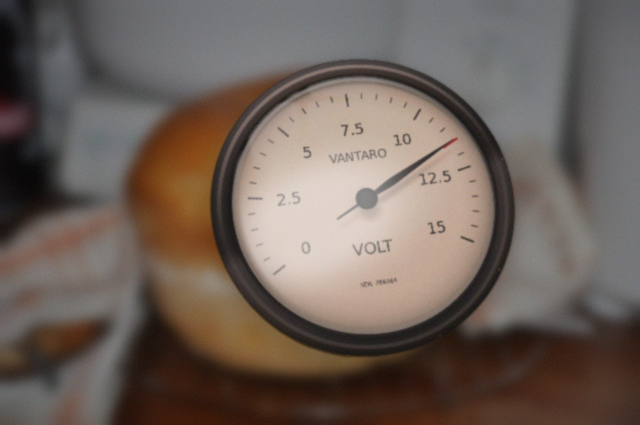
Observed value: {"value": 11.5, "unit": "V"}
